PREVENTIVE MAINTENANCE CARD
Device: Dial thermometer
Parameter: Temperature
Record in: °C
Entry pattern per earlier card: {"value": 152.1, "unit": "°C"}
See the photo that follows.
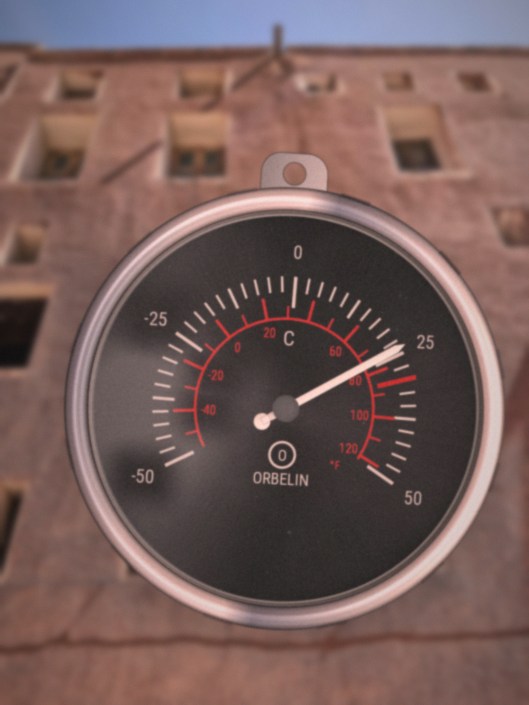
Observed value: {"value": 23.75, "unit": "°C"}
